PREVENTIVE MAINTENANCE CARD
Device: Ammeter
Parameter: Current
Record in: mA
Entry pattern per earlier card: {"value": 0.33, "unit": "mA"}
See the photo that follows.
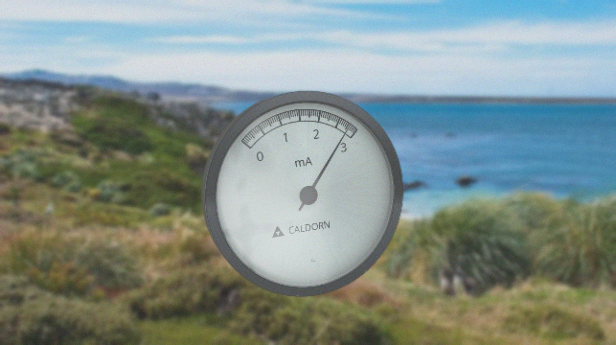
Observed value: {"value": 2.75, "unit": "mA"}
